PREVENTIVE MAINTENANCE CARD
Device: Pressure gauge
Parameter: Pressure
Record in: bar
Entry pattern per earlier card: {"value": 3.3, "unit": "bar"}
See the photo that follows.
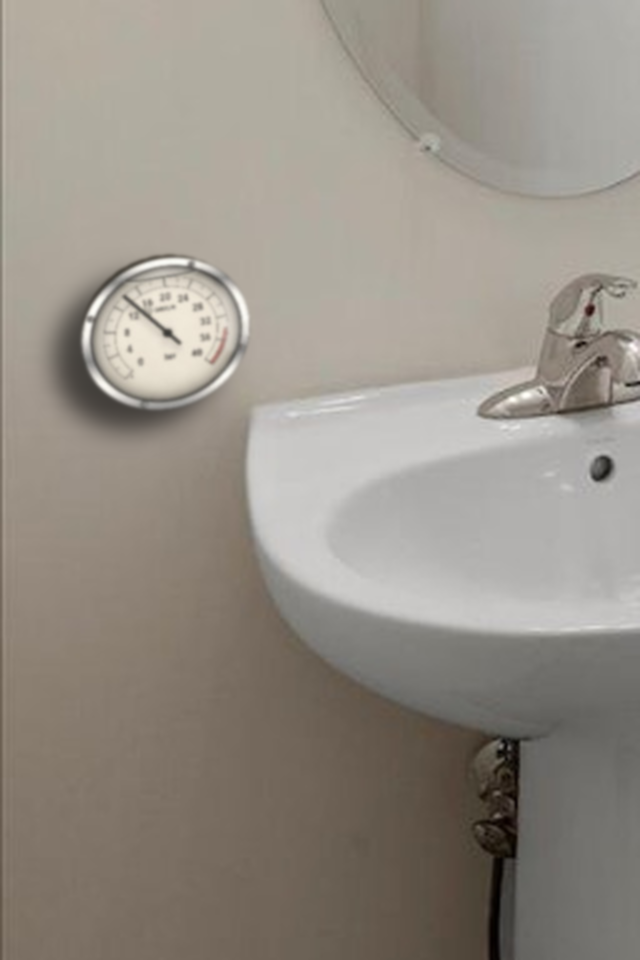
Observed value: {"value": 14, "unit": "bar"}
